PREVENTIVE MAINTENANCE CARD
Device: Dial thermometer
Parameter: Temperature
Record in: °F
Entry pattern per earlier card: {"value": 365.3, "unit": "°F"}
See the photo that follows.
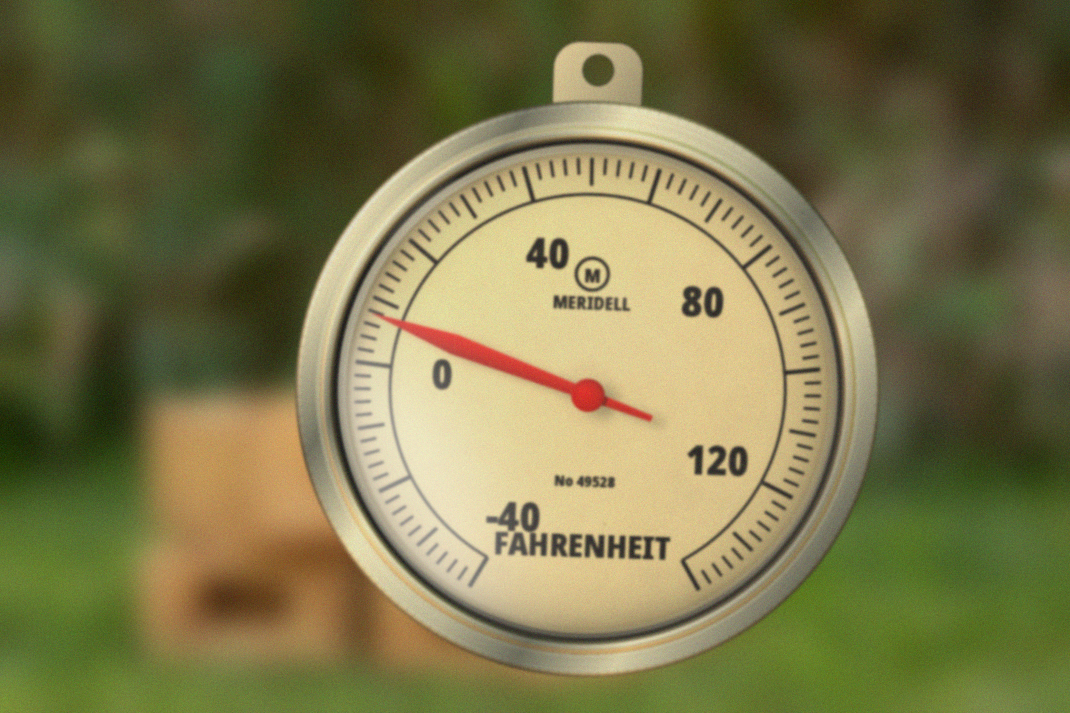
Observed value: {"value": 8, "unit": "°F"}
